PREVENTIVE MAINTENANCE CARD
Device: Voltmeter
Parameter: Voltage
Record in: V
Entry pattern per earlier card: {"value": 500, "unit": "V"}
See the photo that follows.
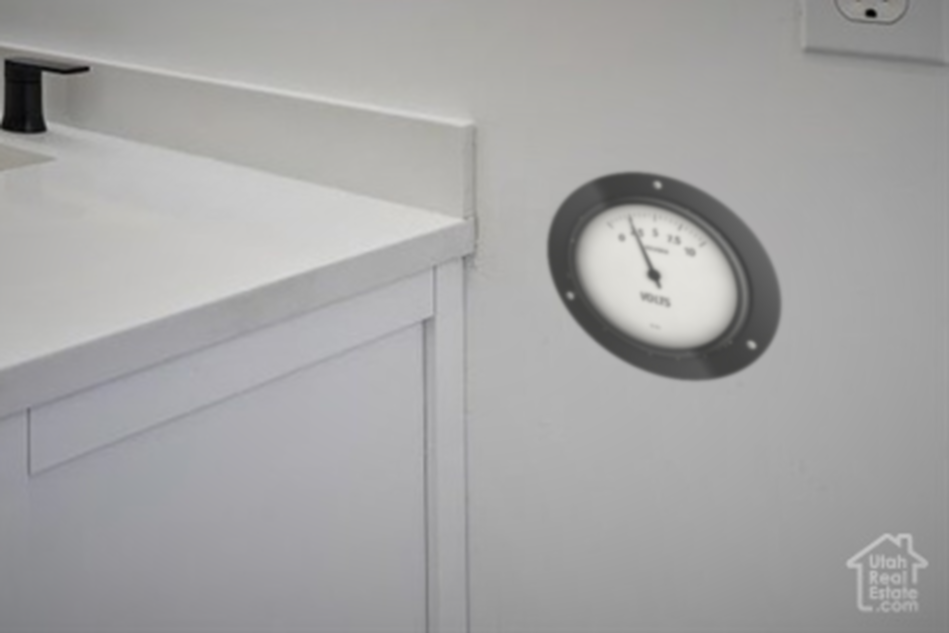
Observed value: {"value": 2.5, "unit": "V"}
